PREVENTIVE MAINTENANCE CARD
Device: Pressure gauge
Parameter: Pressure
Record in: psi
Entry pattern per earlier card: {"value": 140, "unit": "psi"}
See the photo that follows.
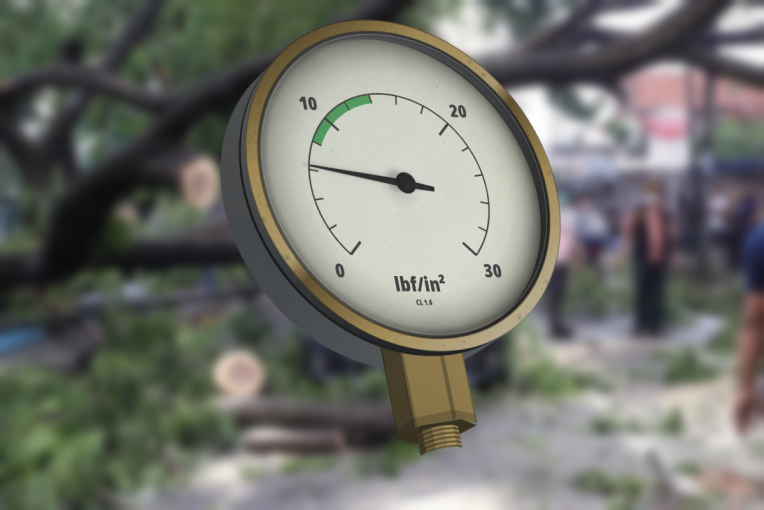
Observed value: {"value": 6, "unit": "psi"}
